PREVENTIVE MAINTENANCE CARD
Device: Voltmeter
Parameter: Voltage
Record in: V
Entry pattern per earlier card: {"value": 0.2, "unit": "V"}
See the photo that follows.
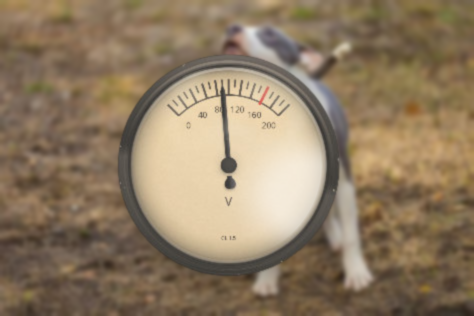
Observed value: {"value": 90, "unit": "V"}
